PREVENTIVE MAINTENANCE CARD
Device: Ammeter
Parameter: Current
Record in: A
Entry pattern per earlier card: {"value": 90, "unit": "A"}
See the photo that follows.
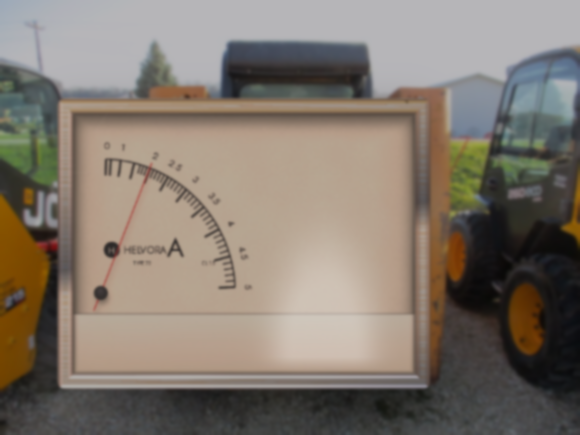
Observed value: {"value": 2, "unit": "A"}
